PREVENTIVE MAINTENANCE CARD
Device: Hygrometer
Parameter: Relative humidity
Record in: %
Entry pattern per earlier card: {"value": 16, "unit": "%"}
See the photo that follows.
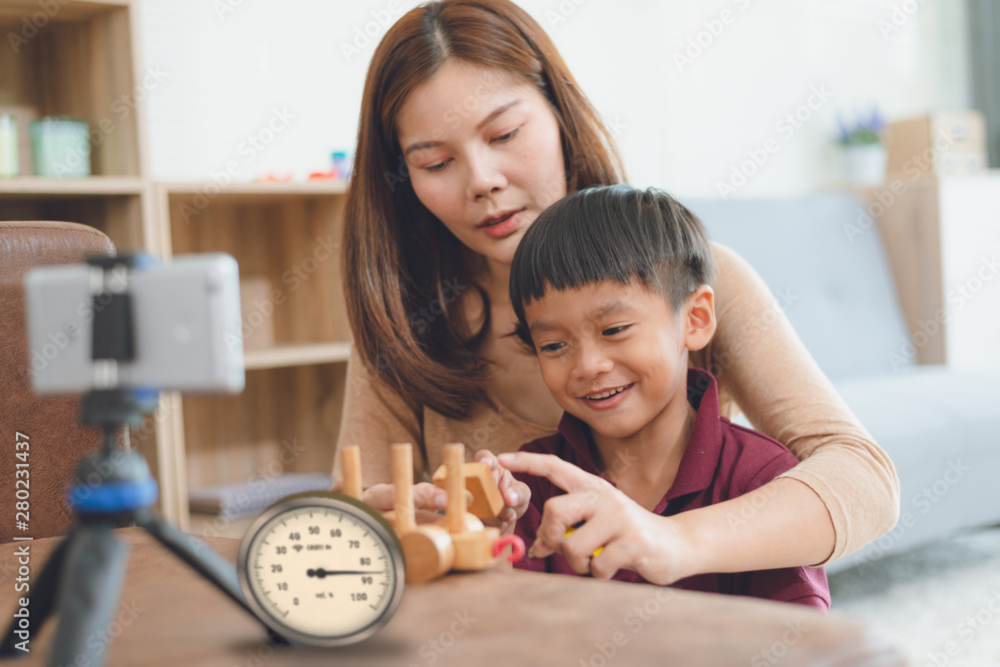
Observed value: {"value": 85, "unit": "%"}
